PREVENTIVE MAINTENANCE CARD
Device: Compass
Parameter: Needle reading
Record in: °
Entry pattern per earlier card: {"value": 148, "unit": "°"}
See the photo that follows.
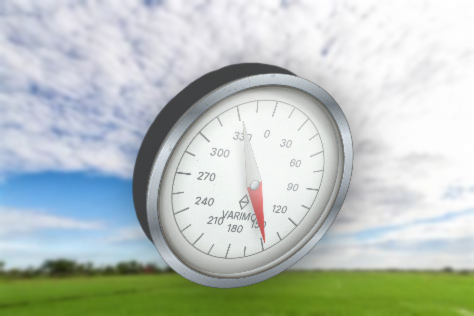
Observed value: {"value": 150, "unit": "°"}
